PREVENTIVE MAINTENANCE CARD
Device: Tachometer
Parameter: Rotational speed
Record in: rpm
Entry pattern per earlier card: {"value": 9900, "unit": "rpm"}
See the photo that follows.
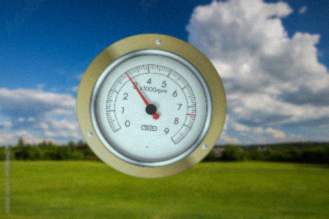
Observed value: {"value": 3000, "unit": "rpm"}
